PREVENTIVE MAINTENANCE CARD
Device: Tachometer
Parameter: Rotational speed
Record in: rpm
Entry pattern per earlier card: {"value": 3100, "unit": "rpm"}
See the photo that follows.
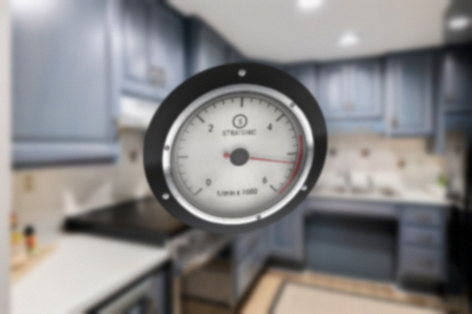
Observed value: {"value": 5200, "unit": "rpm"}
